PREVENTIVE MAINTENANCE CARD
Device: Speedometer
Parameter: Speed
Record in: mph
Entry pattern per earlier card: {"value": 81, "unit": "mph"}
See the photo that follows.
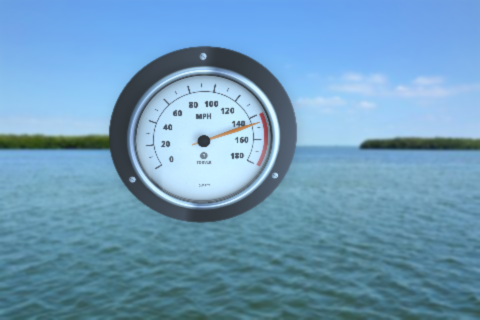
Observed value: {"value": 145, "unit": "mph"}
